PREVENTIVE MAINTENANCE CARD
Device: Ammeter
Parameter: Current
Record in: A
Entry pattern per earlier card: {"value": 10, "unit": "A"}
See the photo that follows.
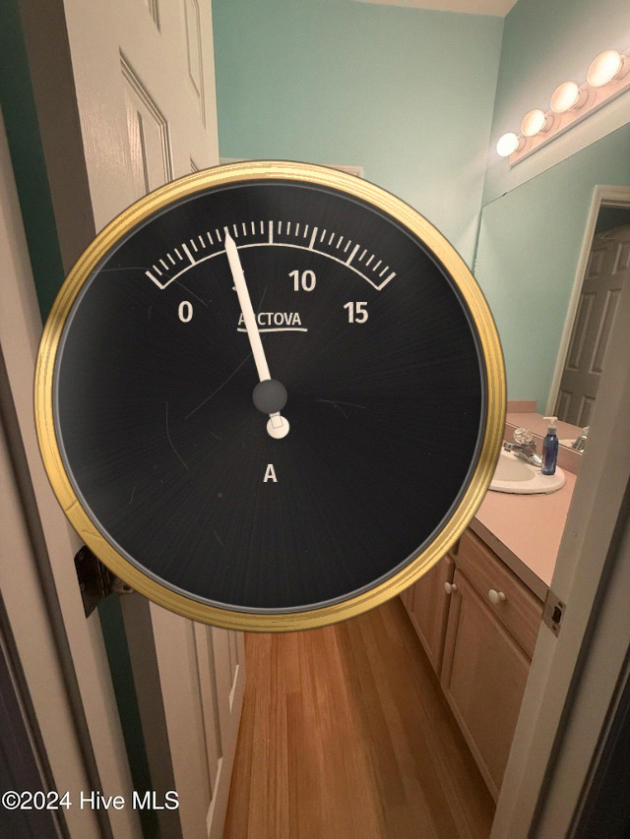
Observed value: {"value": 5, "unit": "A"}
